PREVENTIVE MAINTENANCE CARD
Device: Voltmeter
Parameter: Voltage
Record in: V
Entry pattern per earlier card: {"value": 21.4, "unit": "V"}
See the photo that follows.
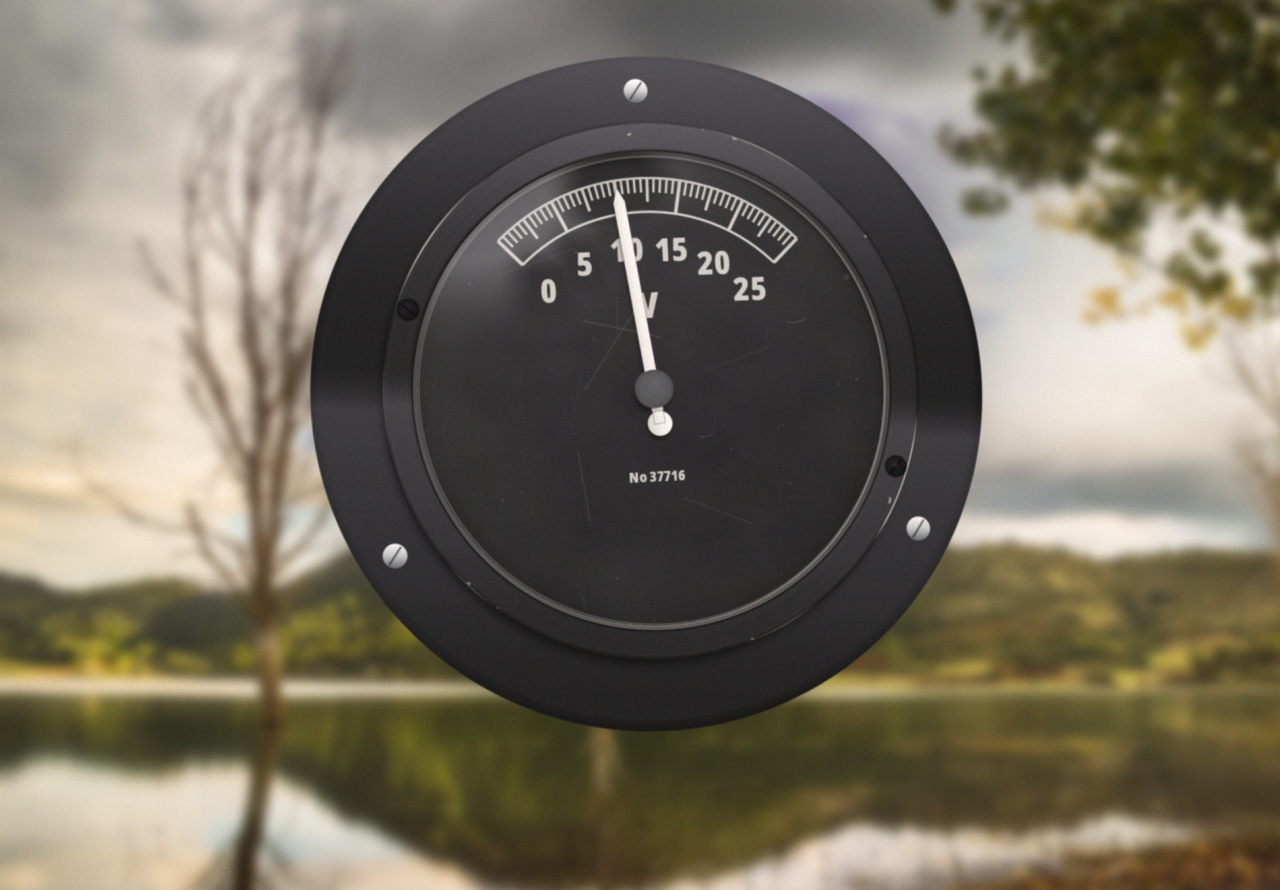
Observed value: {"value": 10, "unit": "V"}
